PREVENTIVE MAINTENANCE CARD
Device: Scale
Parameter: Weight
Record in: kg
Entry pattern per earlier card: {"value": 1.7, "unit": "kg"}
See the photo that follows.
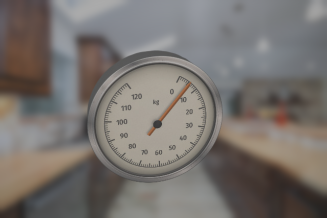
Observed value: {"value": 5, "unit": "kg"}
